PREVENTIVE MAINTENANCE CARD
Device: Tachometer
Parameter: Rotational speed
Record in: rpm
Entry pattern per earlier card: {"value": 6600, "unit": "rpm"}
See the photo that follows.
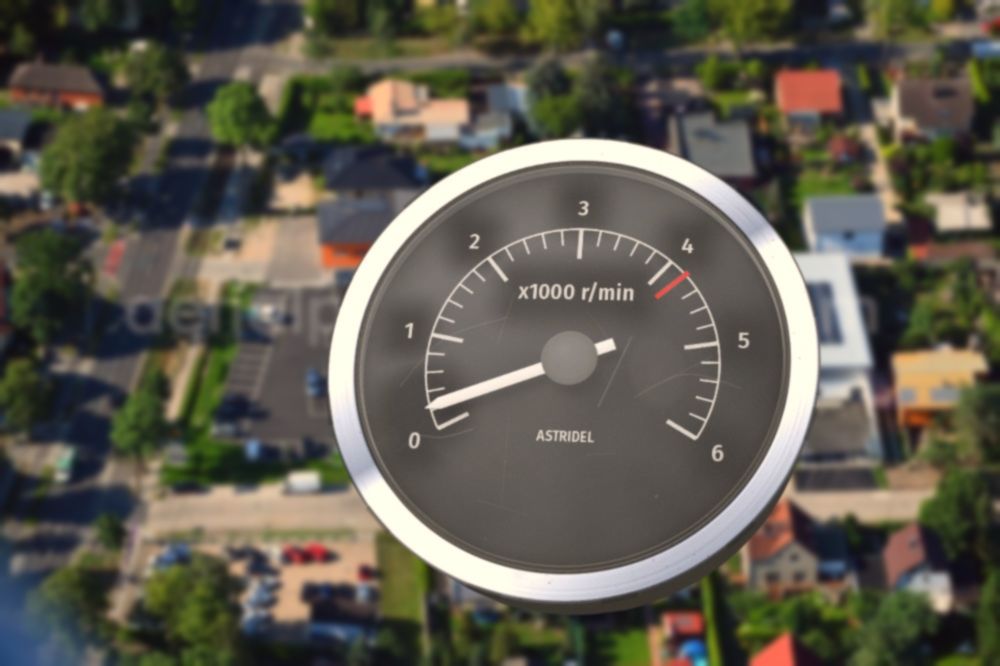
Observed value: {"value": 200, "unit": "rpm"}
